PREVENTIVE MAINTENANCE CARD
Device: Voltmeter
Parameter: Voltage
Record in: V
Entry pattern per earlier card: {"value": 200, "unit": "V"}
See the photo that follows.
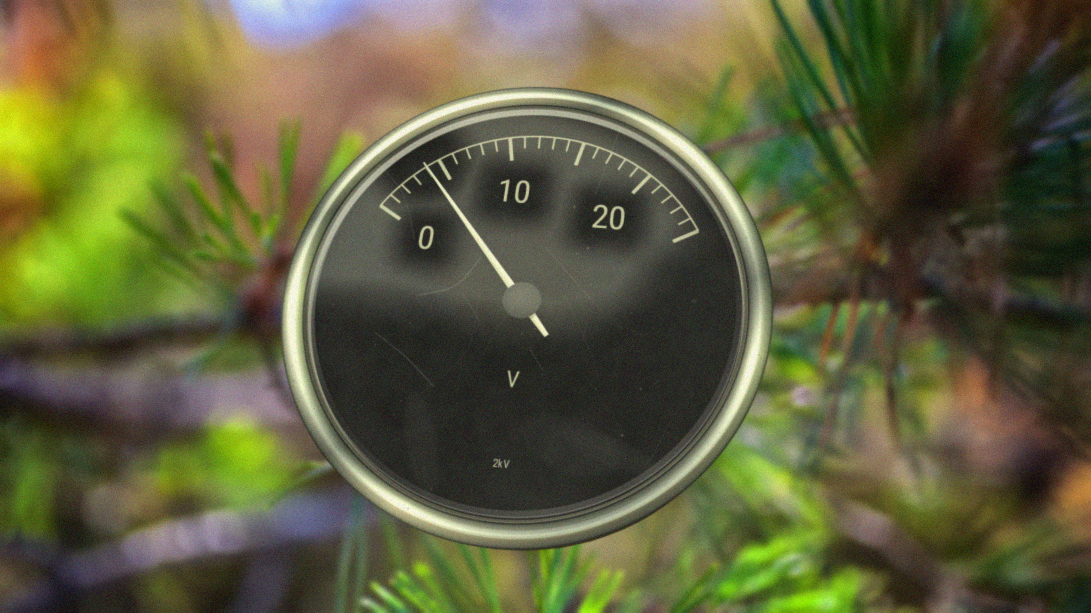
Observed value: {"value": 4, "unit": "V"}
